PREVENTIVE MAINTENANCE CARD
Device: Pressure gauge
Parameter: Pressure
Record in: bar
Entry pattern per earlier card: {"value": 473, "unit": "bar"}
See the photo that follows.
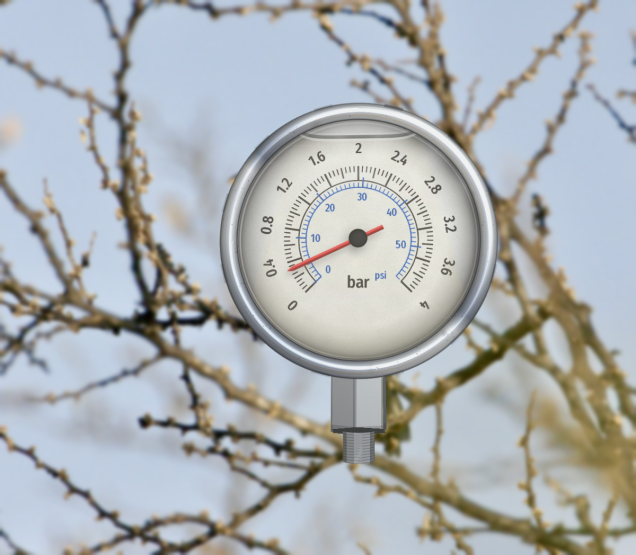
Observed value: {"value": 0.3, "unit": "bar"}
